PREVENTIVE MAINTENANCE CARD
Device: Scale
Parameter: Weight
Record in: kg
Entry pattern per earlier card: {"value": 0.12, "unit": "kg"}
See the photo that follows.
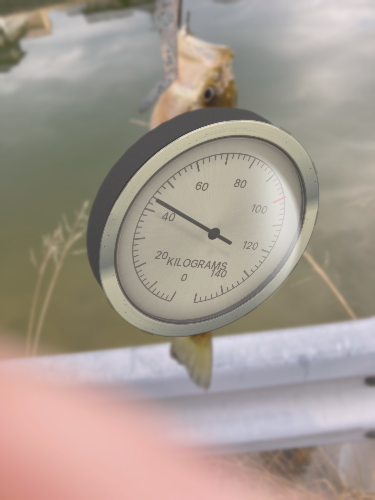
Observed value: {"value": 44, "unit": "kg"}
